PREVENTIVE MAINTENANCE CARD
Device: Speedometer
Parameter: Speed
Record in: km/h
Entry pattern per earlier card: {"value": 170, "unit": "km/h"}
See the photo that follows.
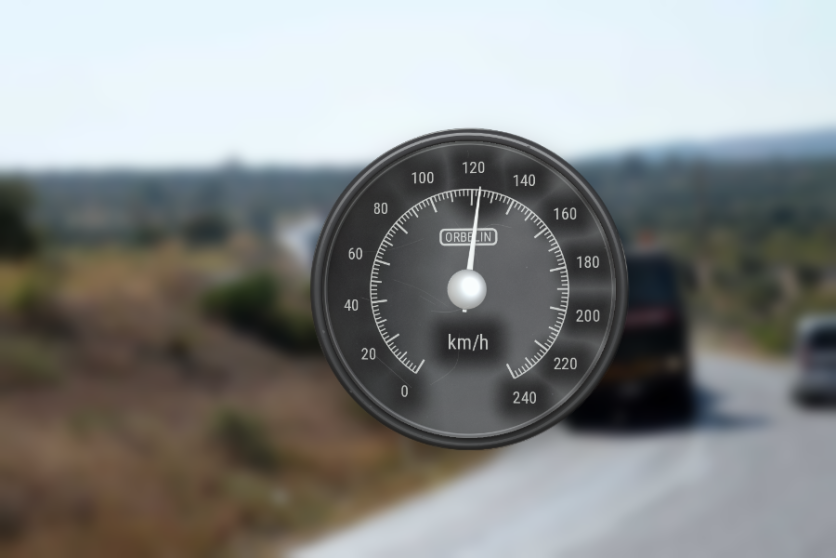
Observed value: {"value": 124, "unit": "km/h"}
